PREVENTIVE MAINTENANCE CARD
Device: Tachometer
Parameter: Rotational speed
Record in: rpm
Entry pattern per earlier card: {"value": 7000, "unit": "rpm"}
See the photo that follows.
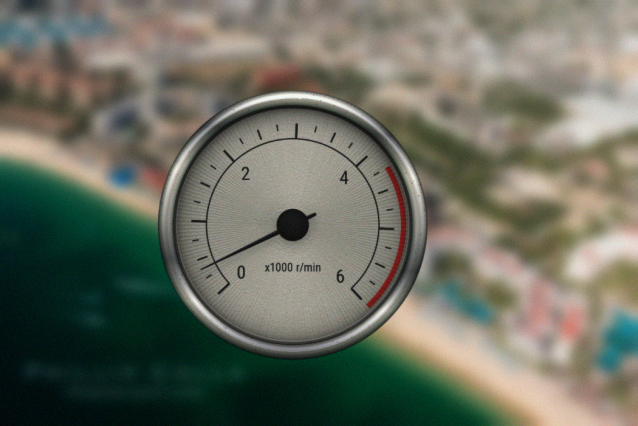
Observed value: {"value": 375, "unit": "rpm"}
